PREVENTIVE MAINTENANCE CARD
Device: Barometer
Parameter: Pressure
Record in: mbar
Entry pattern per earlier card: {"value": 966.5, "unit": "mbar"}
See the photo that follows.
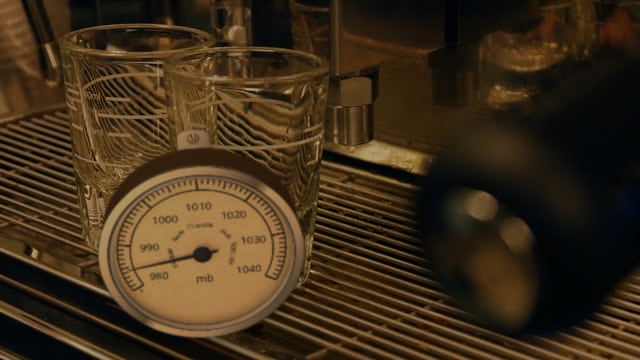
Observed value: {"value": 985, "unit": "mbar"}
